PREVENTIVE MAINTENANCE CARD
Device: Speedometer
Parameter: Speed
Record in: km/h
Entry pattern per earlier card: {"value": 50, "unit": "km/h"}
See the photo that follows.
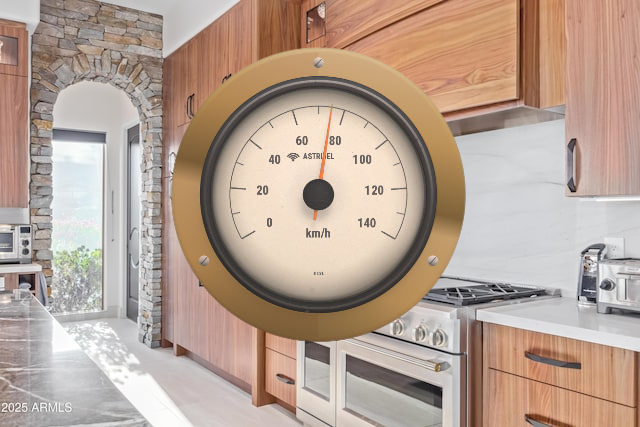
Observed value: {"value": 75, "unit": "km/h"}
